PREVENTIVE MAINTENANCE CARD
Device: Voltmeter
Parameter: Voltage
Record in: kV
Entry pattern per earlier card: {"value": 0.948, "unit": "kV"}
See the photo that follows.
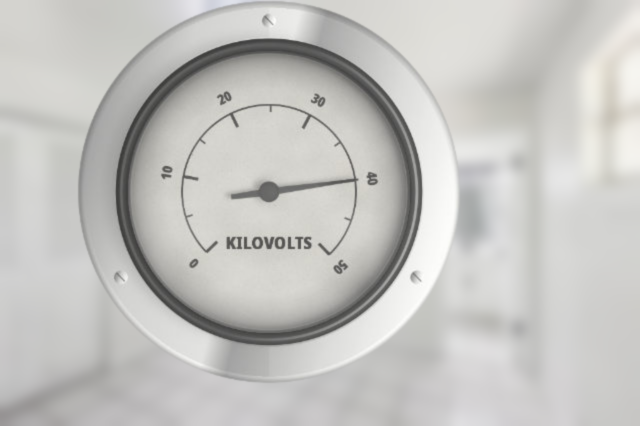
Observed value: {"value": 40, "unit": "kV"}
